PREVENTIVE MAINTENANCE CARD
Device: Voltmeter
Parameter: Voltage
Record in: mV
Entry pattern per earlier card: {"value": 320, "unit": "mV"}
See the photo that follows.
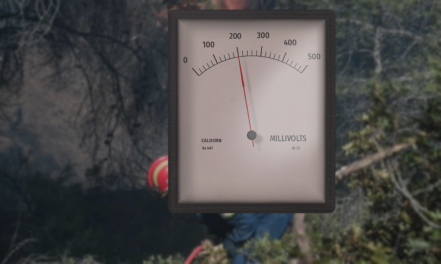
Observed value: {"value": 200, "unit": "mV"}
